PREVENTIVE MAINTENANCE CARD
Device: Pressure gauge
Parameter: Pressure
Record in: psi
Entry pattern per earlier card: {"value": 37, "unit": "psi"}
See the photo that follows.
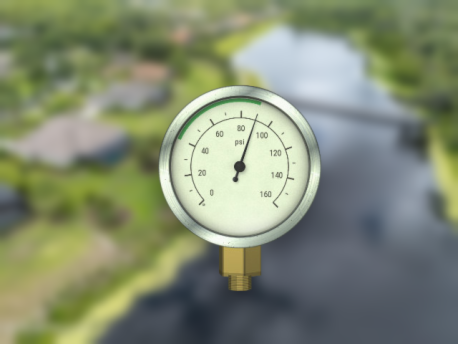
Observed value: {"value": 90, "unit": "psi"}
